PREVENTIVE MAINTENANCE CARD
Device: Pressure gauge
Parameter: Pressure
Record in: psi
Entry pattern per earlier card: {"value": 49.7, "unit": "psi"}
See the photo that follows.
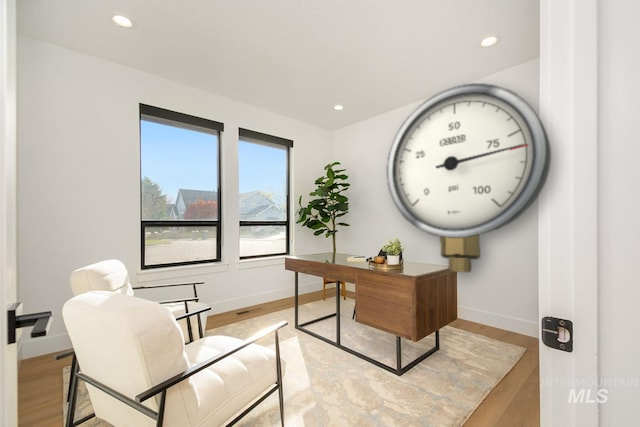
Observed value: {"value": 80, "unit": "psi"}
